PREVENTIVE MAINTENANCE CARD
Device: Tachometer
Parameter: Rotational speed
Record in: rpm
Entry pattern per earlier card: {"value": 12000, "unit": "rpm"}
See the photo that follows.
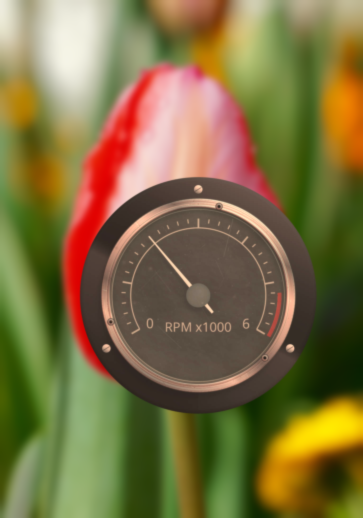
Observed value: {"value": 2000, "unit": "rpm"}
